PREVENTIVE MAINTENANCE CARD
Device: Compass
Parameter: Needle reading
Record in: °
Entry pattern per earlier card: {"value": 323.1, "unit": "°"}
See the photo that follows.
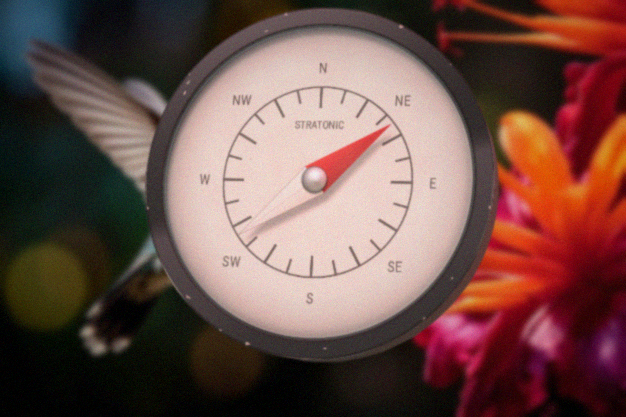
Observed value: {"value": 52.5, "unit": "°"}
